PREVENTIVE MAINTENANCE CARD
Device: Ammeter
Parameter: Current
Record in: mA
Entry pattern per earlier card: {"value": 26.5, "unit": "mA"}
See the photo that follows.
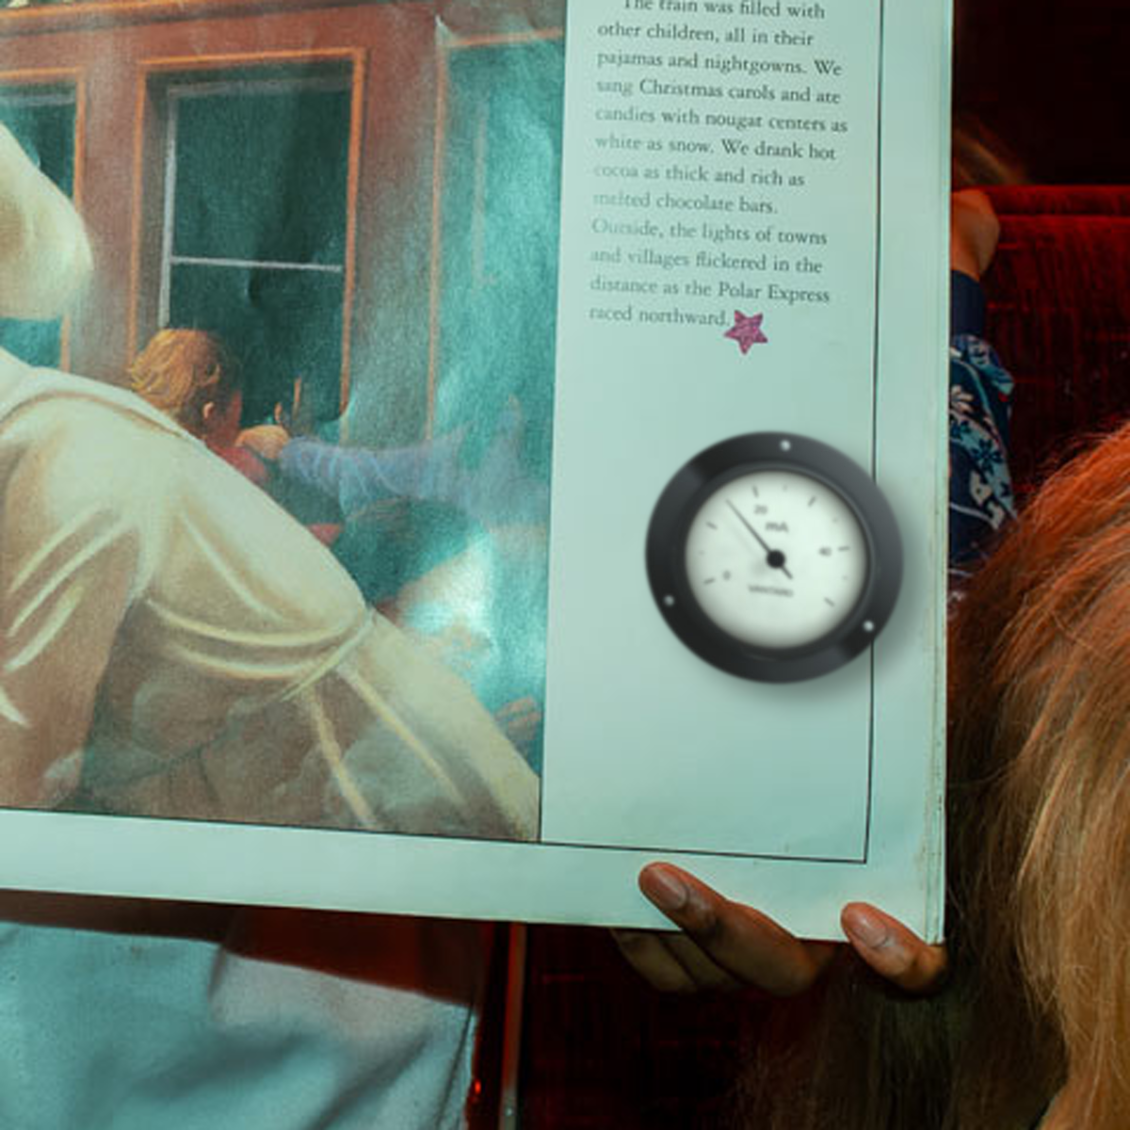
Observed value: {"value": 15, "unit": "mA"}
